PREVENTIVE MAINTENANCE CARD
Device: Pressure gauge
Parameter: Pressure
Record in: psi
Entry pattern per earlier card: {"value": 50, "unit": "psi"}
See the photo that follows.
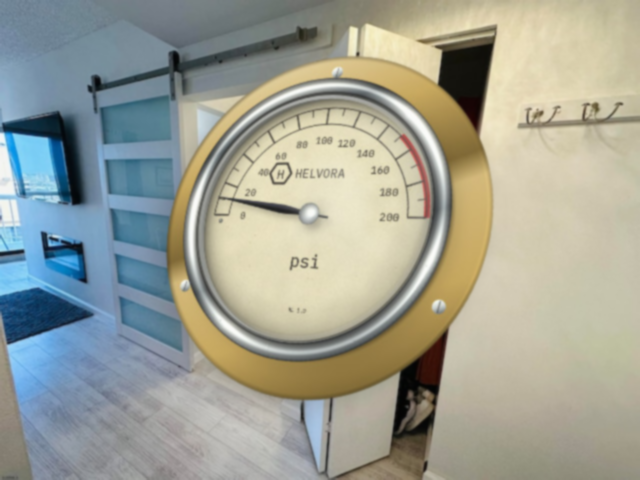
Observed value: {"value": 10, "unit": "psi"}
